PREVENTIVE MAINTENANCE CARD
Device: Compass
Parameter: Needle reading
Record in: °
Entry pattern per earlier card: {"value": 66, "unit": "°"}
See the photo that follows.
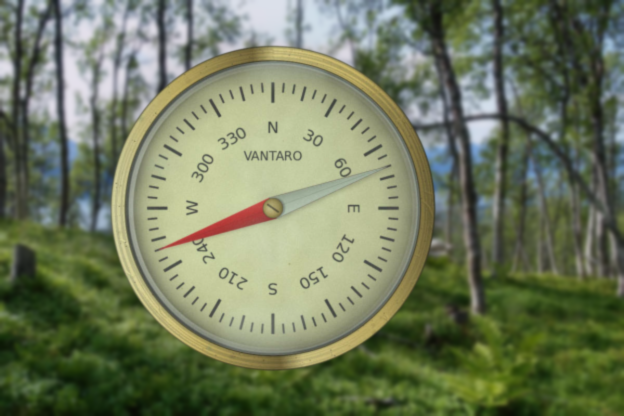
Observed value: {"value": 250, "unit": "°"}
